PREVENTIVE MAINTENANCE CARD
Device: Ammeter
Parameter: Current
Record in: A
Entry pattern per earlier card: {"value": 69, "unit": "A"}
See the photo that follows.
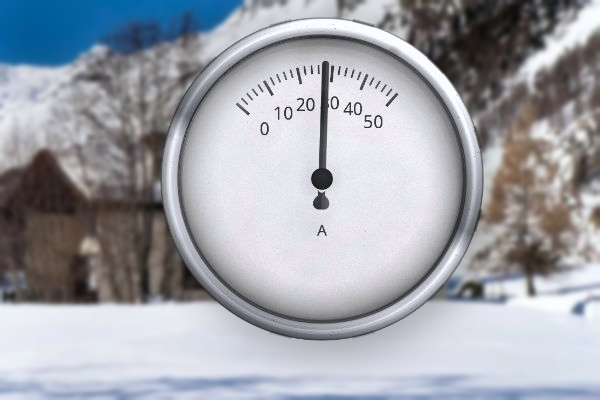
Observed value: {"value": 28, "unit": "A"}
